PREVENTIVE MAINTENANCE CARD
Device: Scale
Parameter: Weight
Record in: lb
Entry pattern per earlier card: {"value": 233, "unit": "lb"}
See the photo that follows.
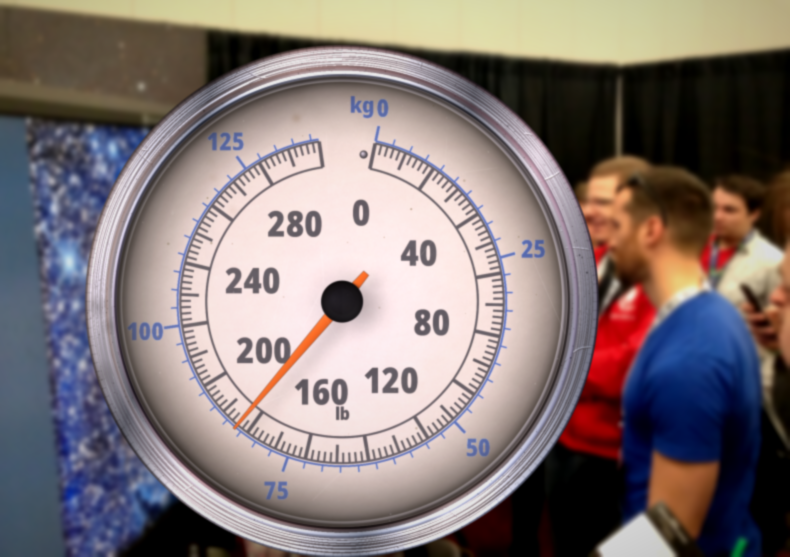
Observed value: {"value": 184, "unit": "lb"}
